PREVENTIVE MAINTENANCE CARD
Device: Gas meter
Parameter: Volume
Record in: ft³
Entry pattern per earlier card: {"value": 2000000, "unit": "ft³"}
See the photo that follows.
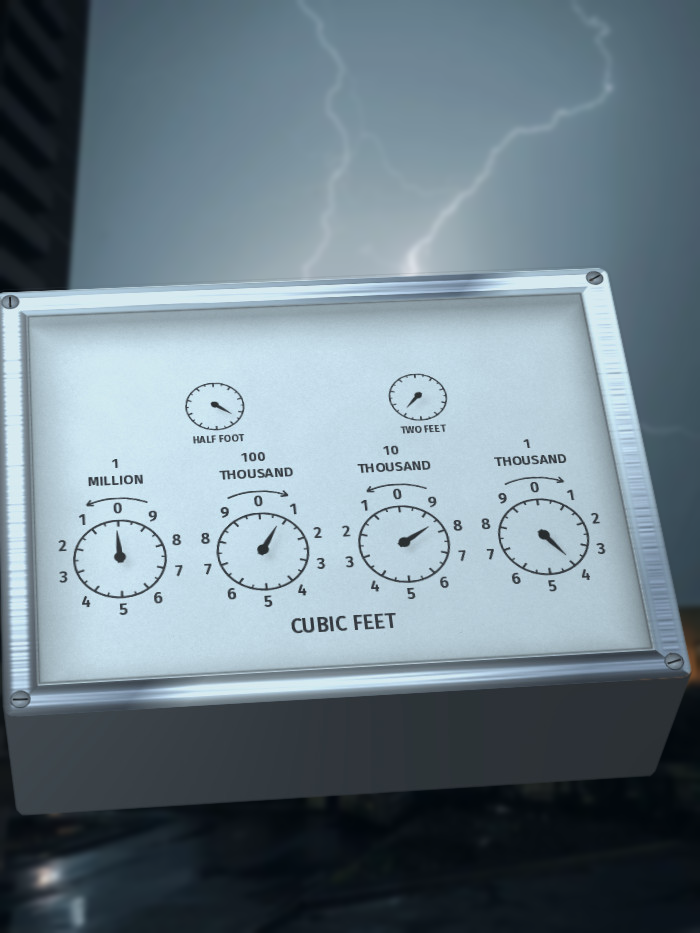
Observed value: {"value": 8400, "unit": "ft³"}
